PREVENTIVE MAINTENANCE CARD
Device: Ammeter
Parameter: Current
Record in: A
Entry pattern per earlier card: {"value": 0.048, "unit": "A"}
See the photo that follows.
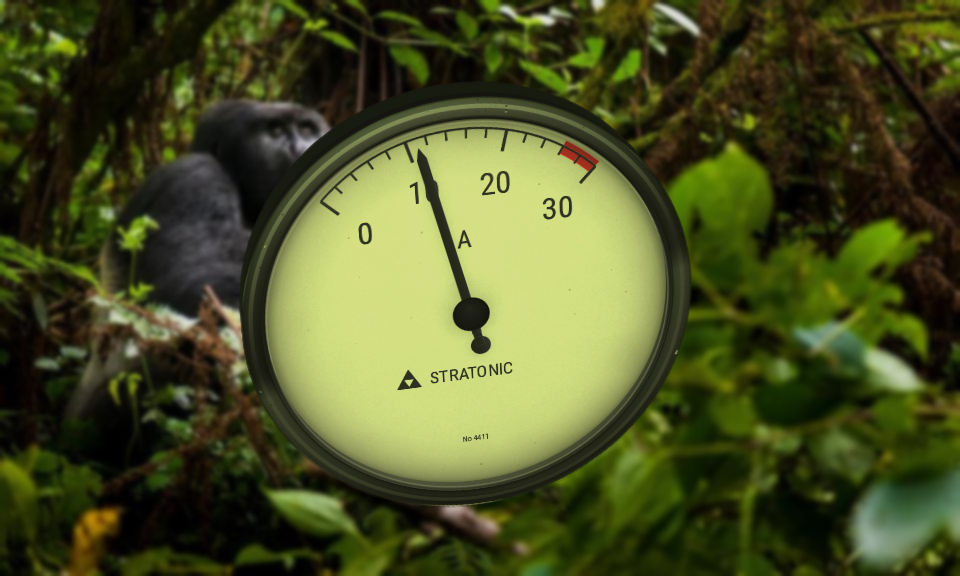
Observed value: {"value": 11, "unit": "A"}
